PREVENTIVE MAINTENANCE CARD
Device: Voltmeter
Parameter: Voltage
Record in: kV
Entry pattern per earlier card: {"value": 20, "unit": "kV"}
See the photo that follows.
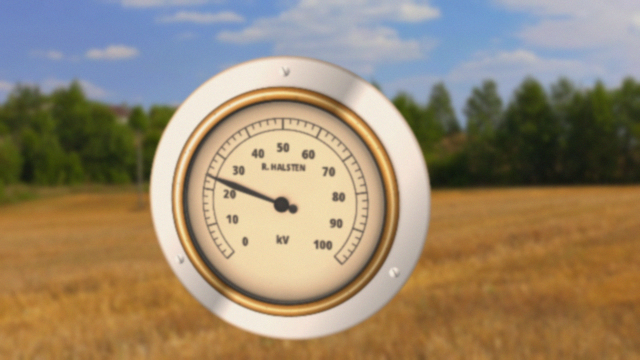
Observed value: {"value": 24, "unit": "kV"}
